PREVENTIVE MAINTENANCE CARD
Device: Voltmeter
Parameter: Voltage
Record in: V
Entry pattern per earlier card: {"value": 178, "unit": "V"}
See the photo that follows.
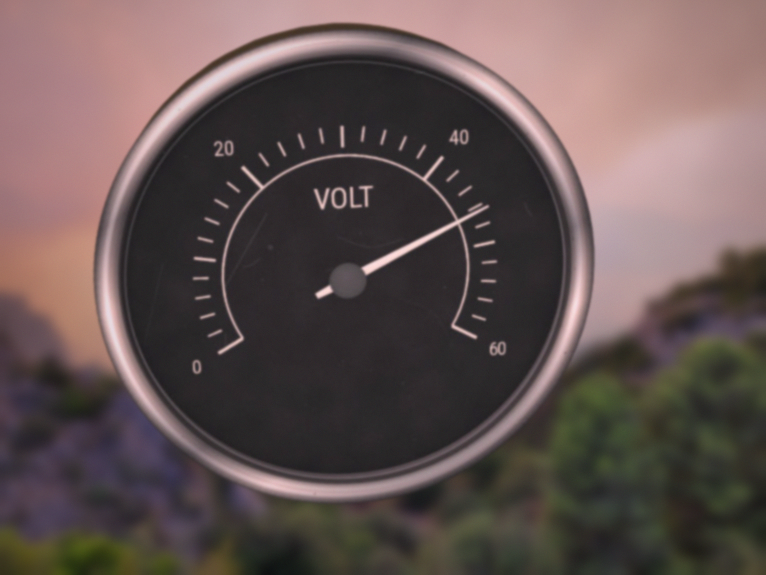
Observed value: {"value": 46, "unit": "V"}
